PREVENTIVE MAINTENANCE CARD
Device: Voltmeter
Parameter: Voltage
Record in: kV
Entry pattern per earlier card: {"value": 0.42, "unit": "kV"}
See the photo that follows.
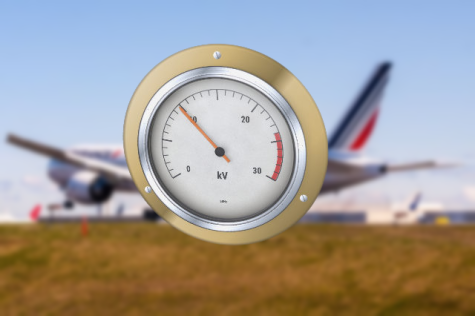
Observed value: {"value": 10, "unit": "kV"}
